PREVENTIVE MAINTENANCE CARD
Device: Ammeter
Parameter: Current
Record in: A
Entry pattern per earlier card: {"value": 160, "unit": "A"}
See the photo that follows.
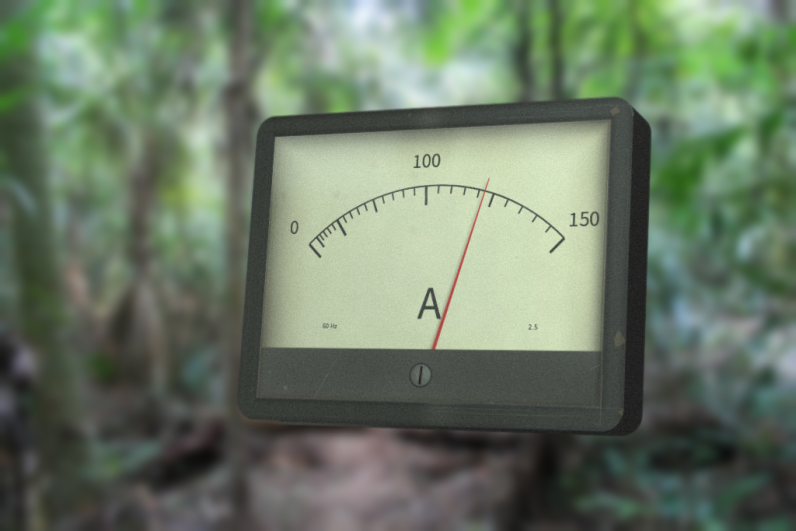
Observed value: {"value": 122.5, "unit": "A"}
